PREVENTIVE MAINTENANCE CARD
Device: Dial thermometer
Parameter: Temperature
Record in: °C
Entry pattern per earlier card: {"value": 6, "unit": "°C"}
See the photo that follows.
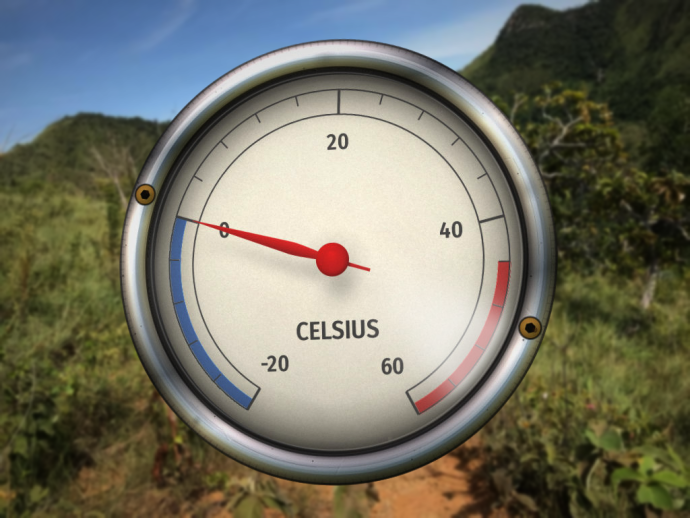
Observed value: {"value": 0, "unit": "°C"}
